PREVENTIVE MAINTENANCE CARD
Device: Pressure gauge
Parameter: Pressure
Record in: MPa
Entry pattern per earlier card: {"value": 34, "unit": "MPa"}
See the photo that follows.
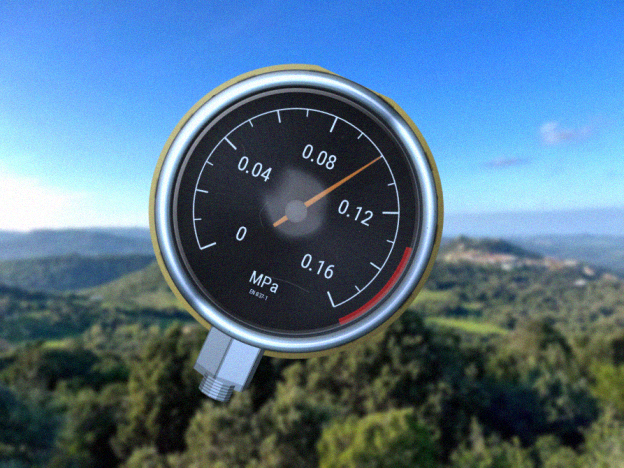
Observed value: {"value": 0.1, "unit": "MPa"}
